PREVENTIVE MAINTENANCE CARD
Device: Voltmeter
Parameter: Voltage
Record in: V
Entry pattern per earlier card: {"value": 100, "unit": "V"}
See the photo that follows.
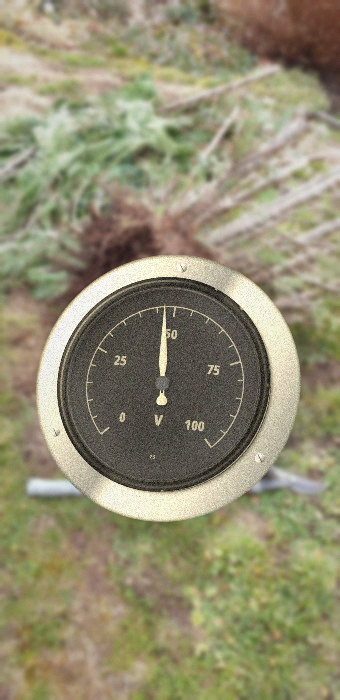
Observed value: {"value": 47.5, "unit": "V"}
